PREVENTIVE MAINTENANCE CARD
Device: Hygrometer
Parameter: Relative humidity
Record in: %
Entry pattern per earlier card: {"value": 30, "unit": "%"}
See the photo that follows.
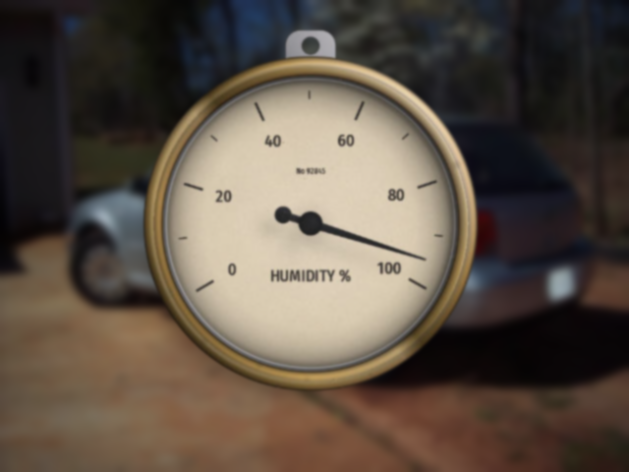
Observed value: {"value": 95, "unit": "%"}
